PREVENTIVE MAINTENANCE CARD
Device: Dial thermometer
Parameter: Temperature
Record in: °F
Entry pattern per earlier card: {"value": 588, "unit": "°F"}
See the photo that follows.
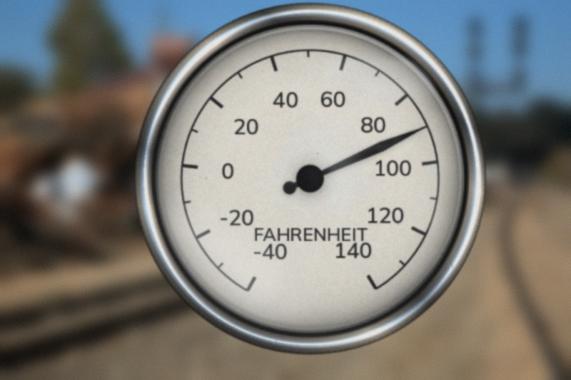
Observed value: {"value": 90, "unit": "°F"}
